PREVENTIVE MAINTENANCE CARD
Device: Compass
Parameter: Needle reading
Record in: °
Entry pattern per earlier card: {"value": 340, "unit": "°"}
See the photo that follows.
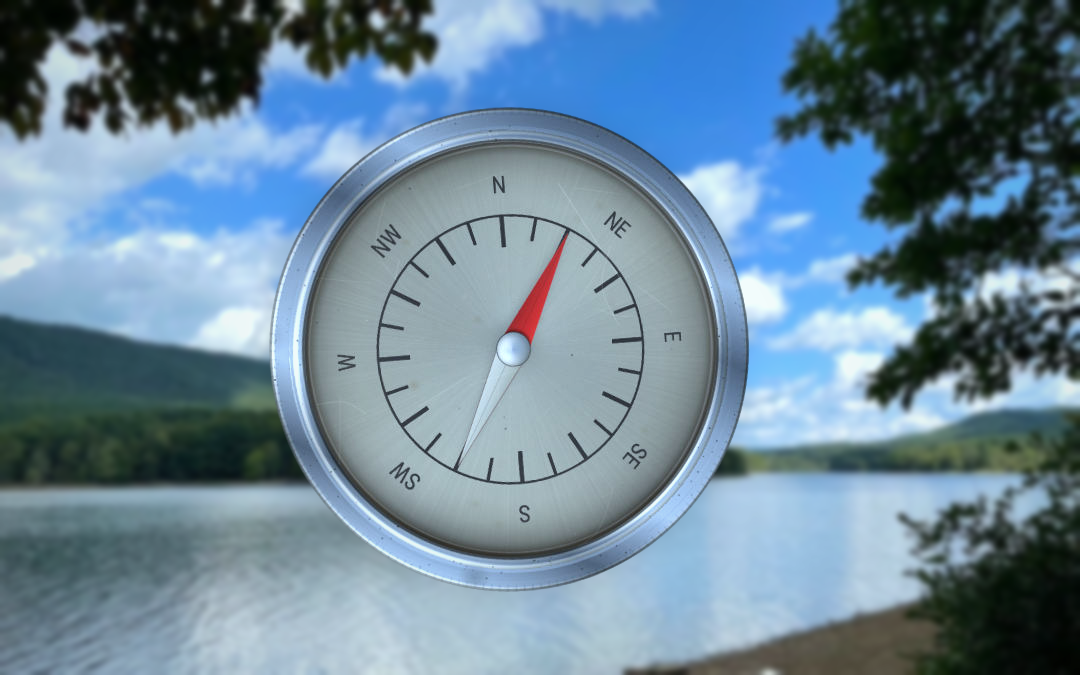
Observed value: {"value": 30, "unit": "°"}
